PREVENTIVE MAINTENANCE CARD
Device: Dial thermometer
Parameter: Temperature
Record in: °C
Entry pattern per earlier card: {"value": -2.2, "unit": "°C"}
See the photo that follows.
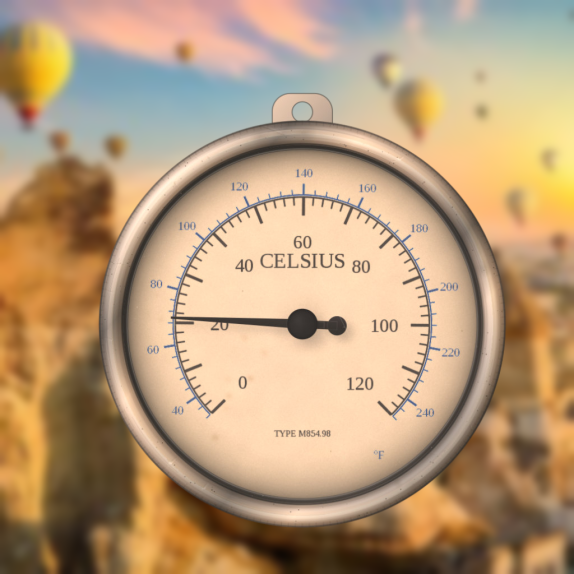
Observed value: {"value": 21, "unit": "°C"}
